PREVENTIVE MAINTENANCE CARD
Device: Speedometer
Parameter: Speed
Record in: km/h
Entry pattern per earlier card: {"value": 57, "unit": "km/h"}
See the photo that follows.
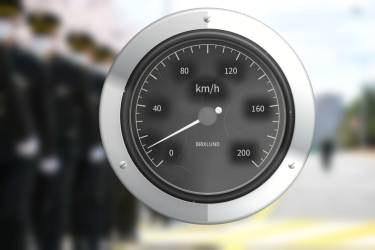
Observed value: {"value": 12.5, "unit": "km/h"}
